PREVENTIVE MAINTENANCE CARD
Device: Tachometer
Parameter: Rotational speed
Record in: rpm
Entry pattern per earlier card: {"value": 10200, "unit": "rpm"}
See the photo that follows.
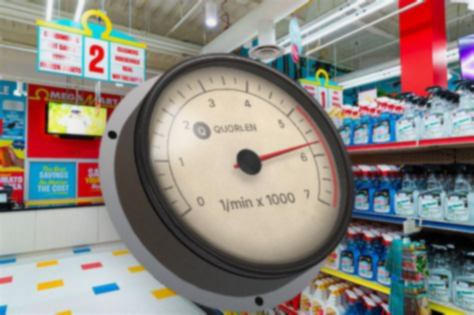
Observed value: {"value": 5750, "unit": "rpm"}
